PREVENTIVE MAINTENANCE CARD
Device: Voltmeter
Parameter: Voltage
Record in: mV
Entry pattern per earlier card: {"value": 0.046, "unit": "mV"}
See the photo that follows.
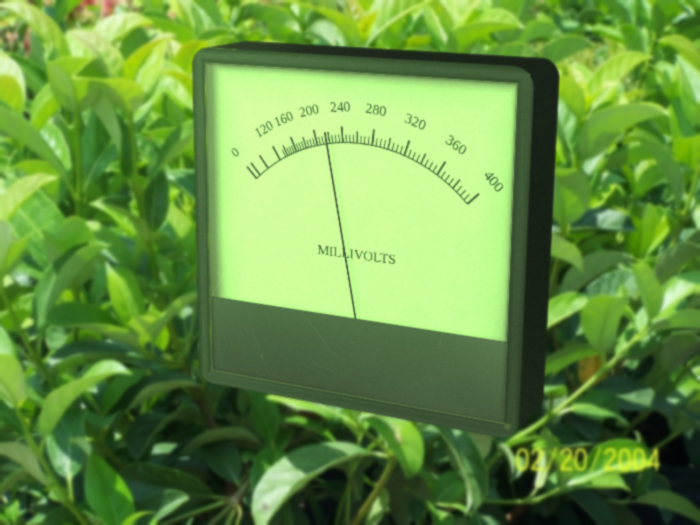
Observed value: {"value": 220, "unit": "mV"}
